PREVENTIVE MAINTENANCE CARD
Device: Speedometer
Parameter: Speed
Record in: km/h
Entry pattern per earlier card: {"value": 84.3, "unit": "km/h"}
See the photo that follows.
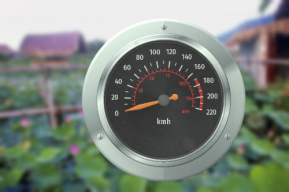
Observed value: {"value": 0, "unit": "km/h"}
